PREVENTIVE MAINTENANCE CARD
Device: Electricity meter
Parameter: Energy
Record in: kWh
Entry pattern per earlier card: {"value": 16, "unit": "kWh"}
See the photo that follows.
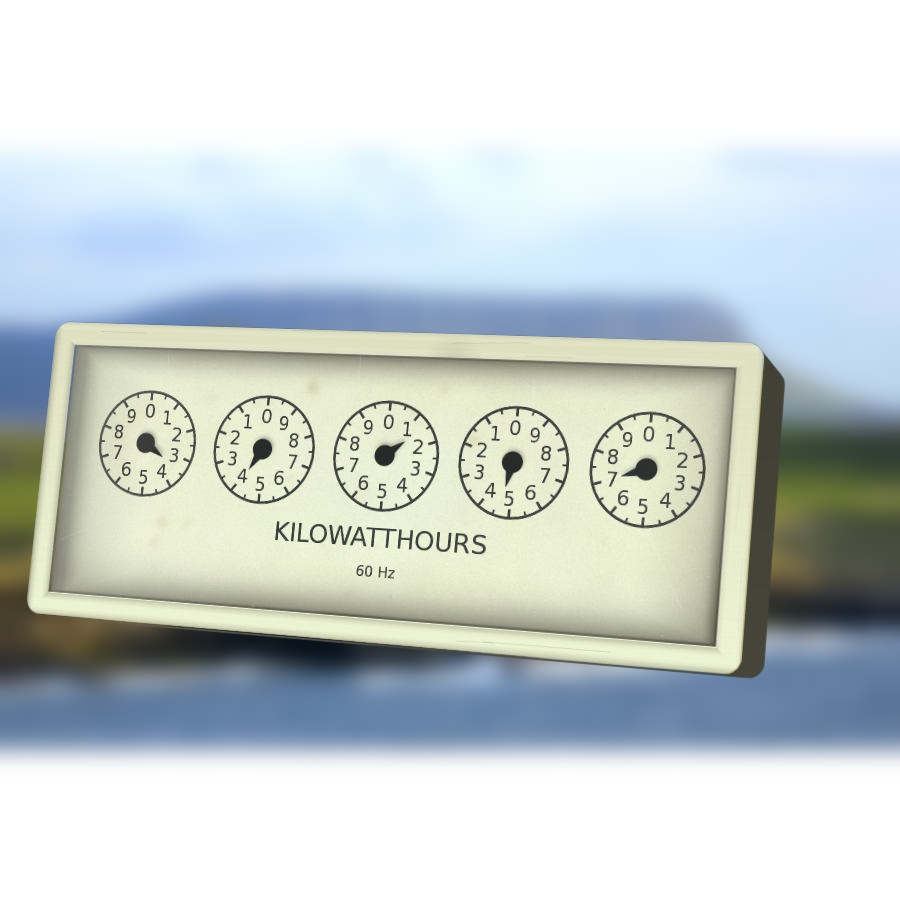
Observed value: {"value": 34147, "unit": "kWh"}
